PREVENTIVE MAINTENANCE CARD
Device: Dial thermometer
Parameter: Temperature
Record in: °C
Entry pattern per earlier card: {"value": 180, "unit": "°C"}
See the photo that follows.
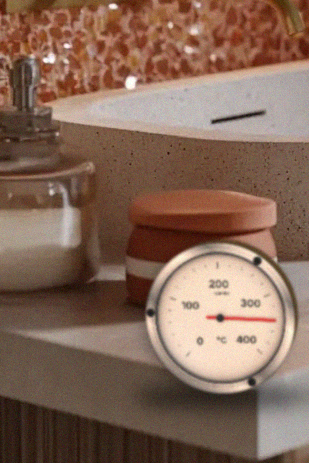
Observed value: {"value": 340, "unit": "°C"}
